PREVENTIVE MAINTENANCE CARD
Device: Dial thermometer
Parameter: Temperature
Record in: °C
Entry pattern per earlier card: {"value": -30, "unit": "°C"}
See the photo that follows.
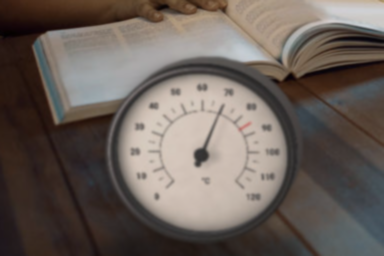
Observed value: {"value": 70, "unit": "°C"}
